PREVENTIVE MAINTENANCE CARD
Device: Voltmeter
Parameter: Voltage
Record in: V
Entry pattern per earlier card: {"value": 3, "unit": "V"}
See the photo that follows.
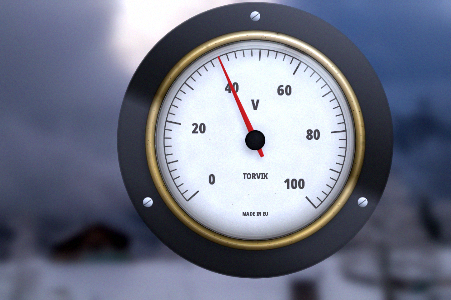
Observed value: {"value": 40, "unit": "V"}
